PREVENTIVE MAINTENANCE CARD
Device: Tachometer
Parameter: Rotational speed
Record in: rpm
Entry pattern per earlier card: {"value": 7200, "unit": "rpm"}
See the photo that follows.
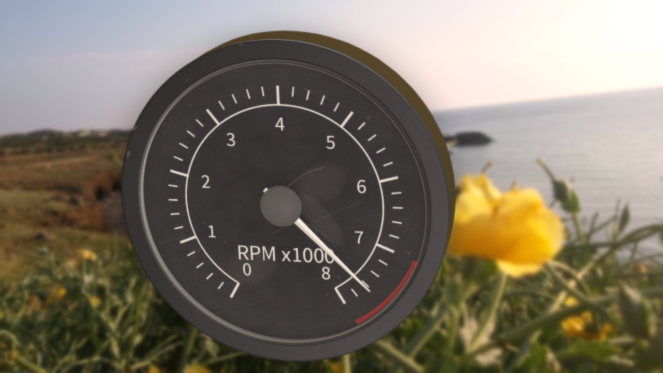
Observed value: {"value": 7600, "unit": "rpm"}
